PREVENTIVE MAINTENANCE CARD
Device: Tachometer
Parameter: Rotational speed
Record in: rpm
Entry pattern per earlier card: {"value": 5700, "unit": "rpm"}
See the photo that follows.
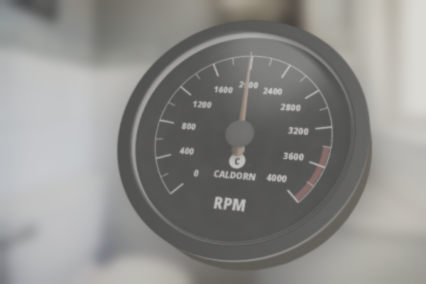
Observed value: {"value": 2000, "unit": "rpm"}
